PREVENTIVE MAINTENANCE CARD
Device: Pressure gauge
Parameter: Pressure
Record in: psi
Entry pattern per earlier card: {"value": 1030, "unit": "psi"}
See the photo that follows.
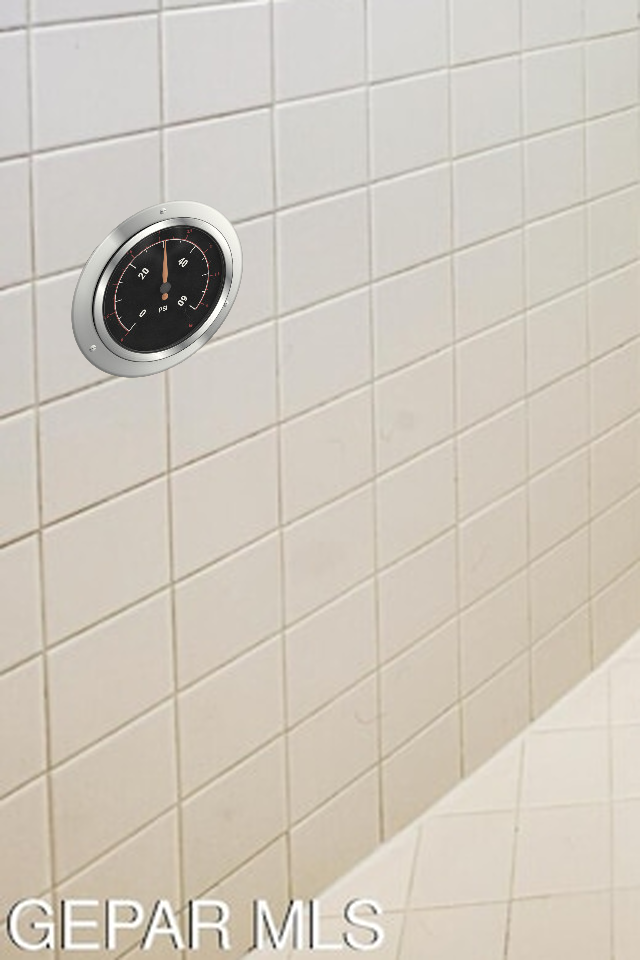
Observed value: {"value": 30, "unit": "psi"}
